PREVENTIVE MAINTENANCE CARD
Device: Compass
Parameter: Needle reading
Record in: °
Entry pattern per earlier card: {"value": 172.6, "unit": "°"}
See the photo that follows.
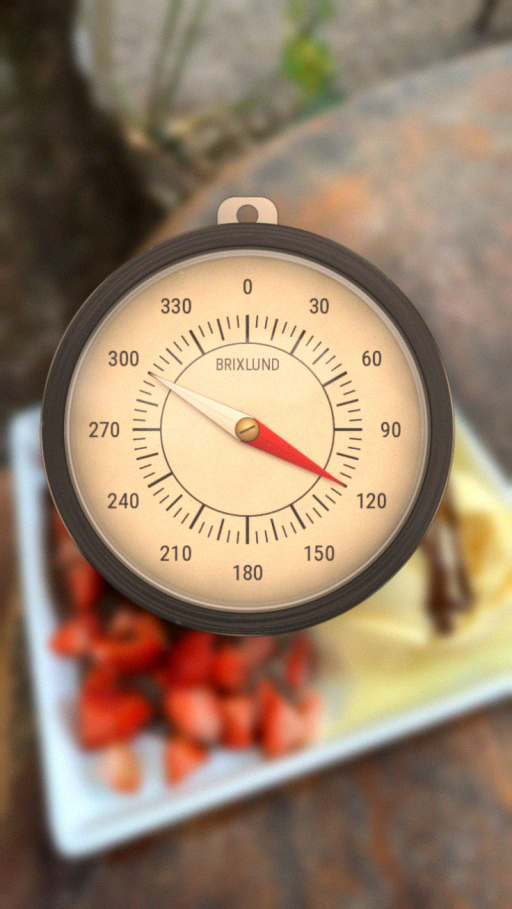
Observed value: {"value": 120, "unit": "°"}
